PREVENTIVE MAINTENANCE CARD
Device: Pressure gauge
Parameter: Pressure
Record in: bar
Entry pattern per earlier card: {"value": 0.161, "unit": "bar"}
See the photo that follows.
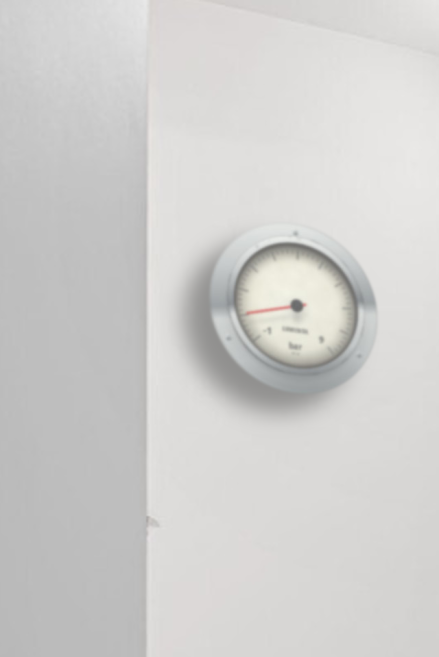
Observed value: {"value": 0, "unit": "bar"}
